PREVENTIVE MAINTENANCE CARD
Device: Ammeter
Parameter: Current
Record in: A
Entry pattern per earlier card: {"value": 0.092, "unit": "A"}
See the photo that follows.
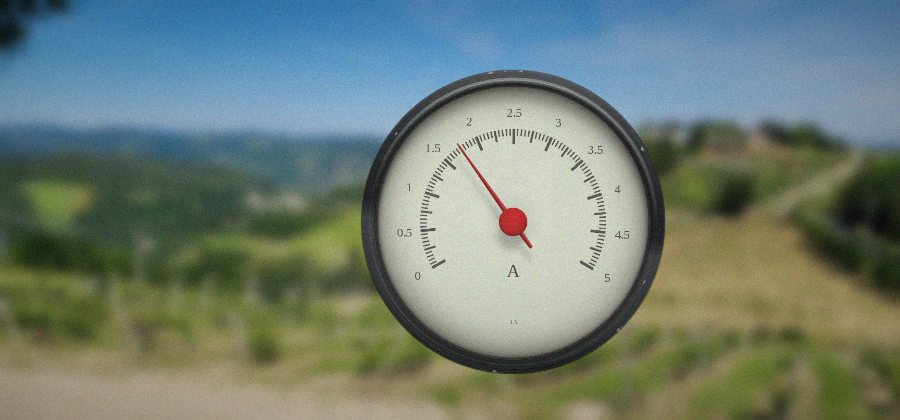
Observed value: {"value": 1.75, "unit": "A"}
